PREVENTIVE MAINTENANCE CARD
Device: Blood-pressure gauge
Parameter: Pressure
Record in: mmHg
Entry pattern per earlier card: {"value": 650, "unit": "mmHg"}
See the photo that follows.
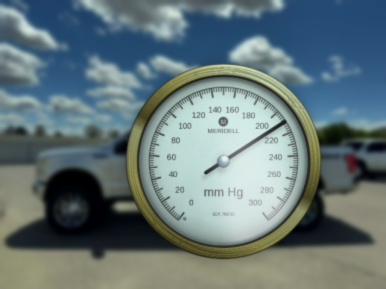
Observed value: {"value": 210, "unit": "mmHg"}
